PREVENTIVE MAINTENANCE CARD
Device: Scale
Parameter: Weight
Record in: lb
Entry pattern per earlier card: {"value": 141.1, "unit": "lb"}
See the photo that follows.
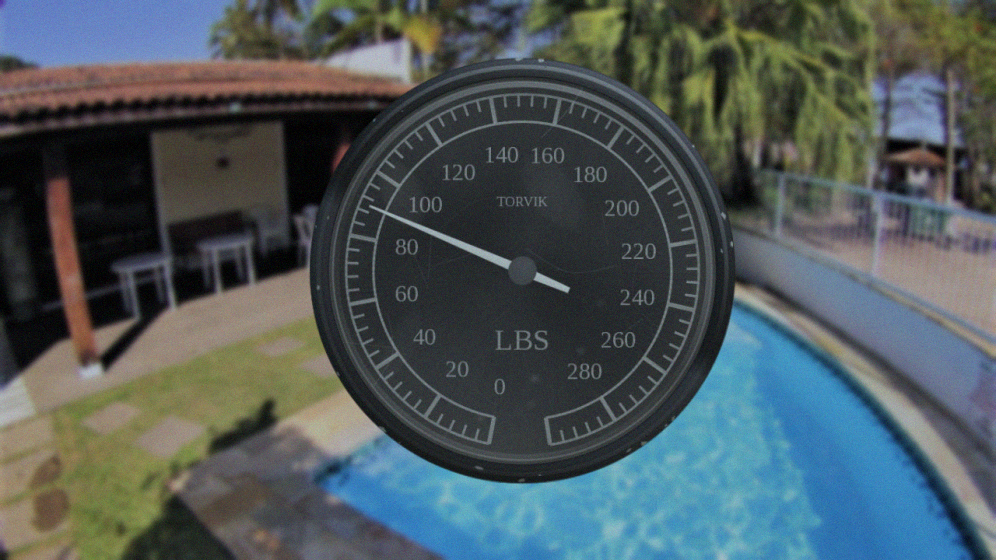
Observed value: {"value": 90, "unit": "lb"}
